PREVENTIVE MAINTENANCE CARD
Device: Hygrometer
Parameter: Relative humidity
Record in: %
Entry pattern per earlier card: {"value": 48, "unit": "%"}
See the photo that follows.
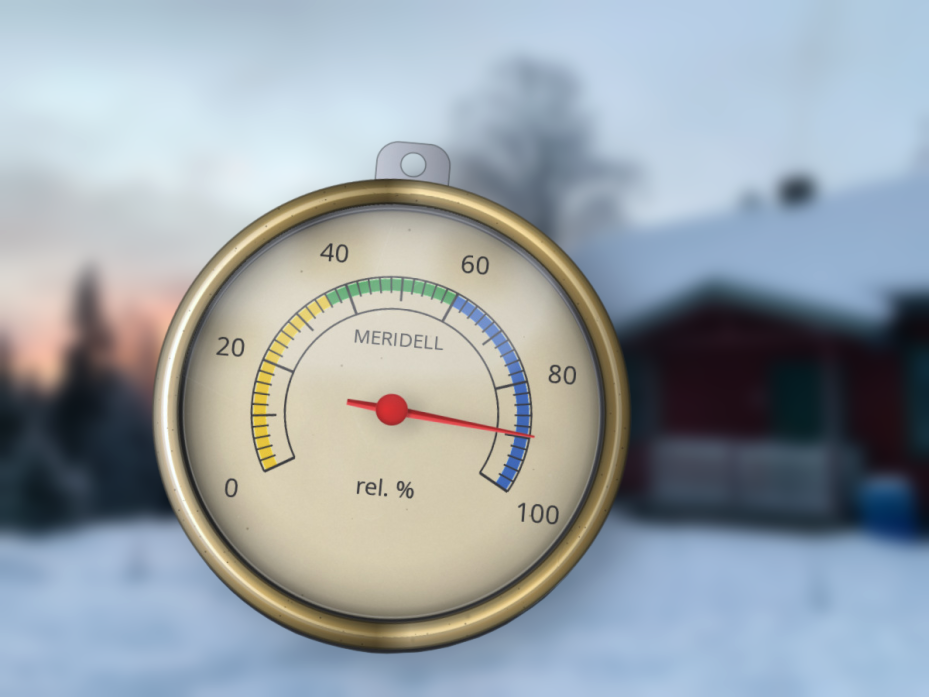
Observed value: {"value": 90, "unit": "%"}
